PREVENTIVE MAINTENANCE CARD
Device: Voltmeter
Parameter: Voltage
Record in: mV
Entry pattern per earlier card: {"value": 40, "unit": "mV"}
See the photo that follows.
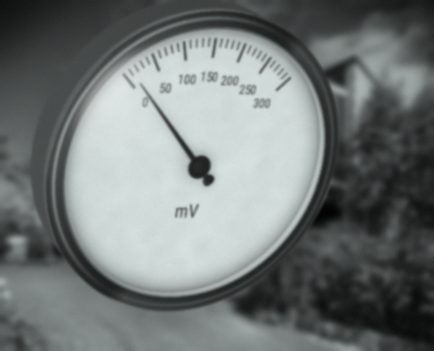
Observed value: {"value": 10, "unit": "mV"}
